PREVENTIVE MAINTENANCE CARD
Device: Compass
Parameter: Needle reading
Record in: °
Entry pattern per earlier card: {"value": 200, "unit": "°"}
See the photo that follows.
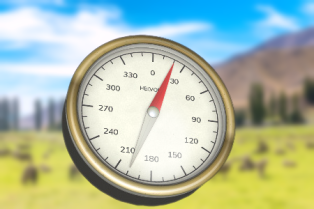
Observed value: {"value": 20, "unit": "°"}
